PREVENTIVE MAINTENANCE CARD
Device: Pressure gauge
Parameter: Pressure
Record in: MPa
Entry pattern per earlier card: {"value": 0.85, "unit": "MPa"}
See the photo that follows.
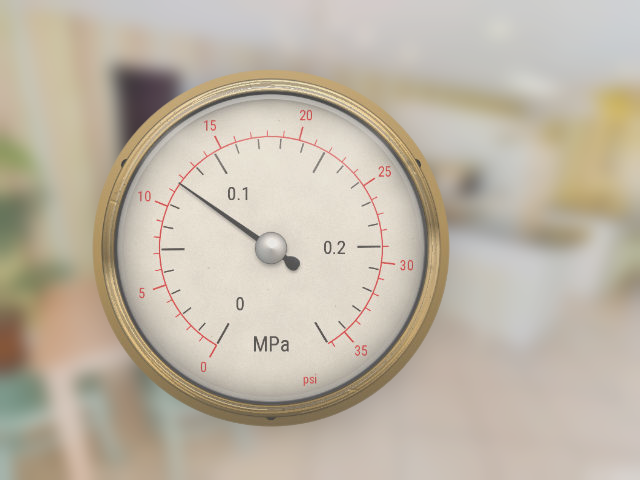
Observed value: {"value": 0.08, "unit": "MPa"}
